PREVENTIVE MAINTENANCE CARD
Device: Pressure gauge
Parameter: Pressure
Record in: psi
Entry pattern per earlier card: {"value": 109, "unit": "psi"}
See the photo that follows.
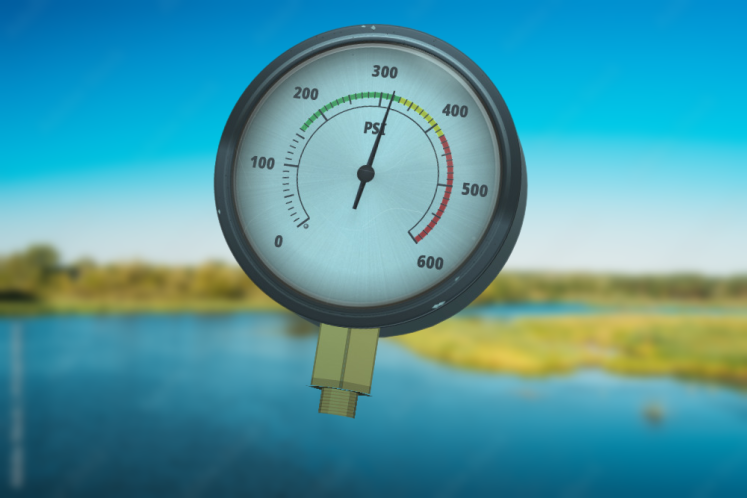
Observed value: {"value": 320, "unit": "psi"}
